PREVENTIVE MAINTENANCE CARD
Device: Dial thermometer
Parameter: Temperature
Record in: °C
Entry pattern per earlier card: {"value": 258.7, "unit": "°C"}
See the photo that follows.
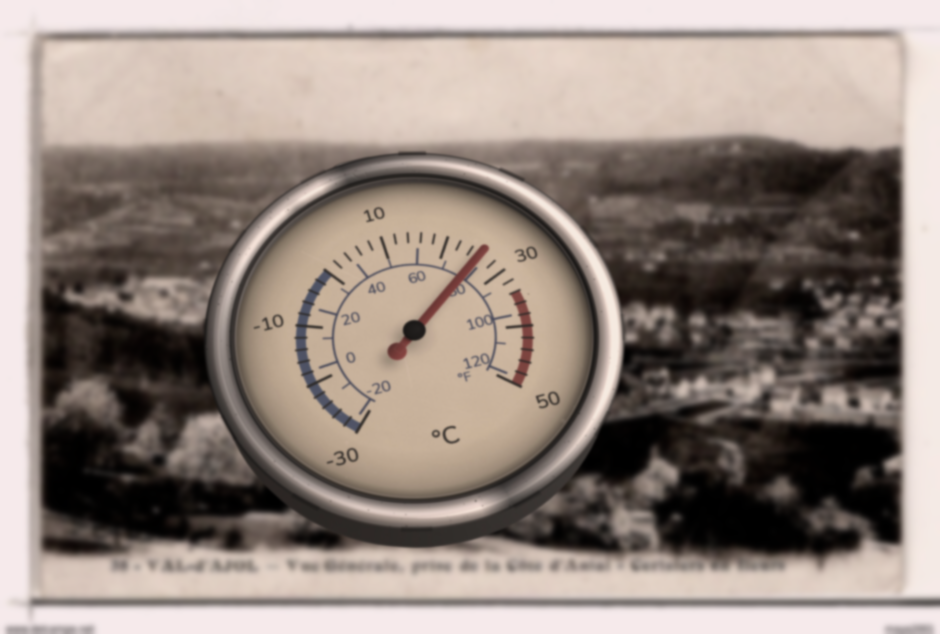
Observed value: {"value": 26, "unit": "°C"}
